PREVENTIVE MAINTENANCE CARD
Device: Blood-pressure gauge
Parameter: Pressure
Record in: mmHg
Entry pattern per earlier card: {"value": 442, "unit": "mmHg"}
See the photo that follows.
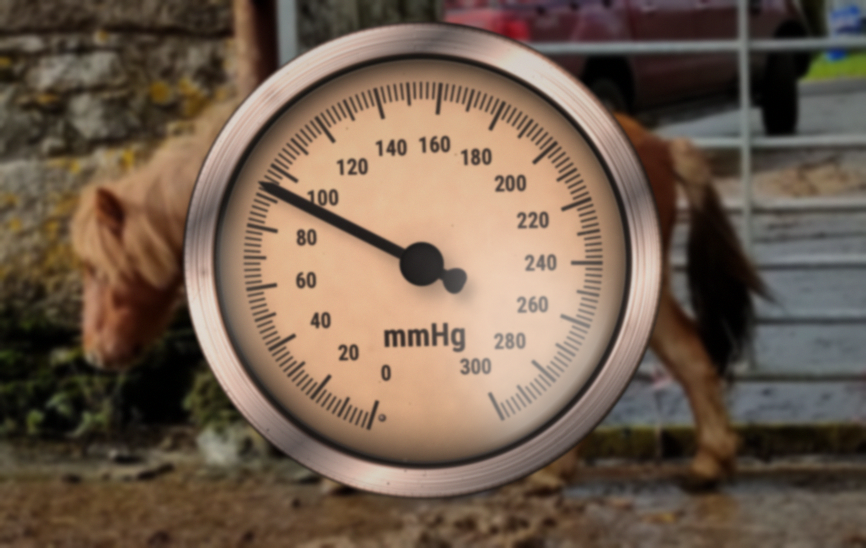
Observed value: {"value": 94, "unit": "mmHg"}
